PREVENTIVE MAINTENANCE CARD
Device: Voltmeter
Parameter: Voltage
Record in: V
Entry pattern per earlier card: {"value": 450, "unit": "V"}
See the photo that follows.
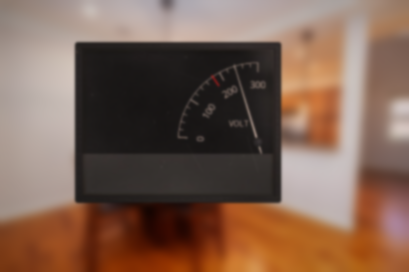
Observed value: {"value": 240, "unit": "V"}
